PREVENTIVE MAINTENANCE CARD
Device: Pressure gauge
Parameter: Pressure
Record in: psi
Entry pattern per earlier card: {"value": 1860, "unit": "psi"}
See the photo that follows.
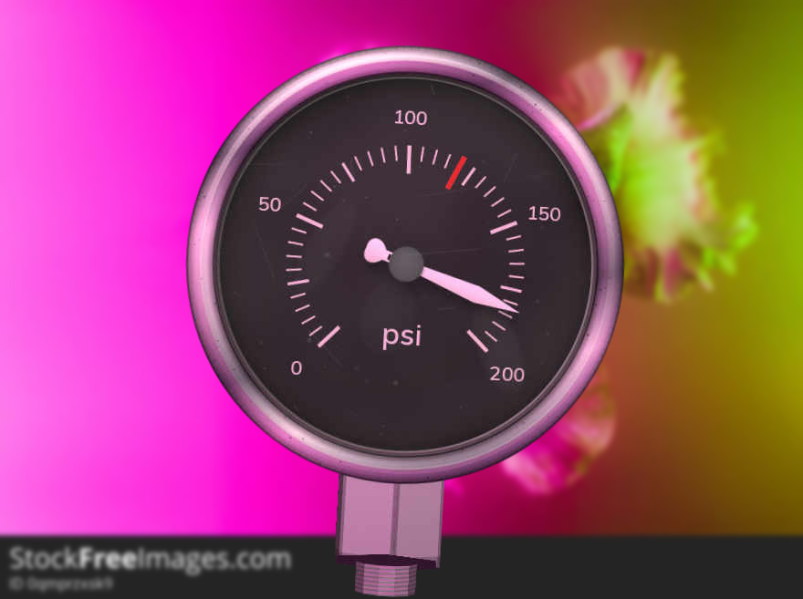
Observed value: {"value": 182.5, "unit": "psi"}
